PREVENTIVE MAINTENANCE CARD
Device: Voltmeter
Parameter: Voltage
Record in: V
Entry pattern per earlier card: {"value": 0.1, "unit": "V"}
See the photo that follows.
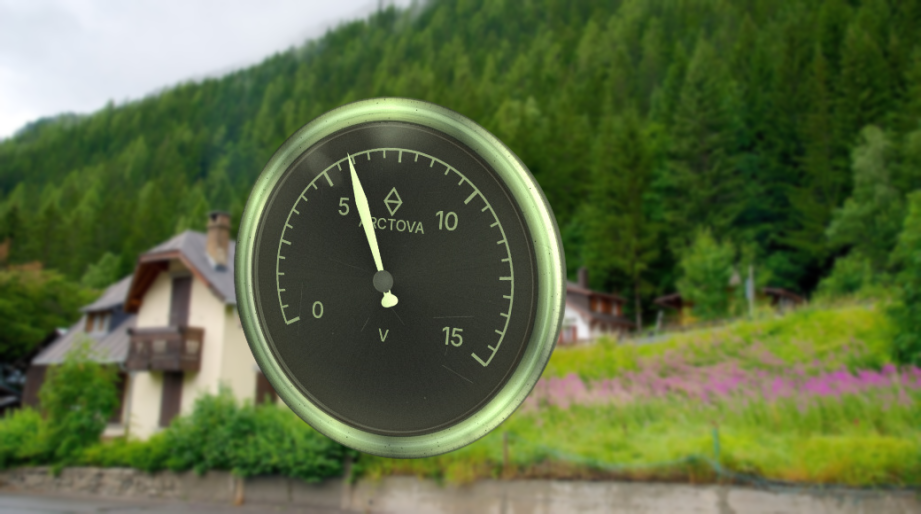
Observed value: {"value": 6, "unit": "V"}
